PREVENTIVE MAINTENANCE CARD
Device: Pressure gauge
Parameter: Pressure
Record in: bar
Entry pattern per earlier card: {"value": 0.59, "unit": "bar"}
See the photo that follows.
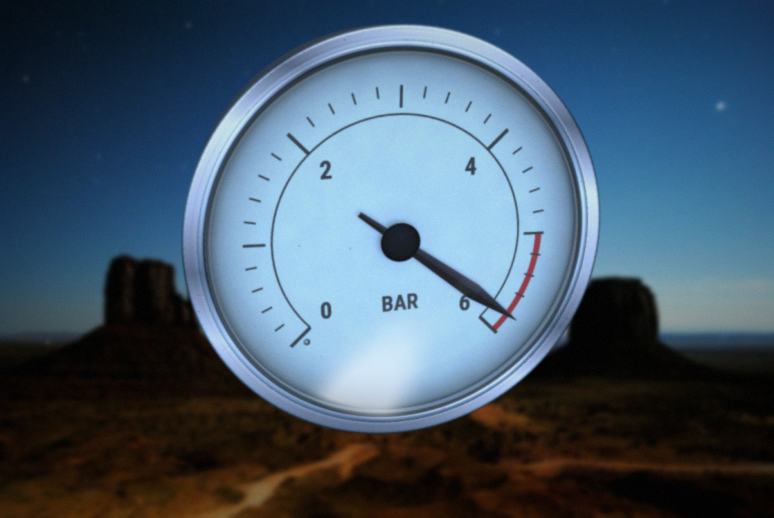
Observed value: {"value": 5.8, "unit": "bar"}
